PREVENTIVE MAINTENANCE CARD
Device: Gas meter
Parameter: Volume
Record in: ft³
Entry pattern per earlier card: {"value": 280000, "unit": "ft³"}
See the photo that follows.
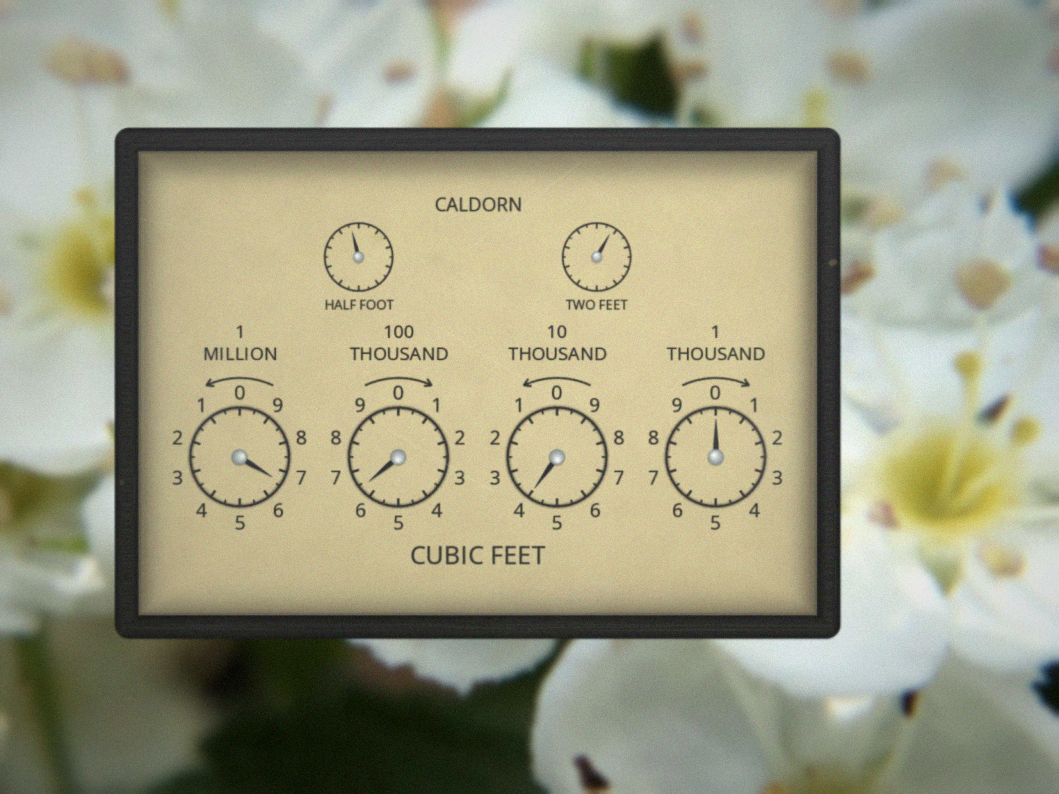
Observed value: {"value": 664000, "unit": "ft³"}
